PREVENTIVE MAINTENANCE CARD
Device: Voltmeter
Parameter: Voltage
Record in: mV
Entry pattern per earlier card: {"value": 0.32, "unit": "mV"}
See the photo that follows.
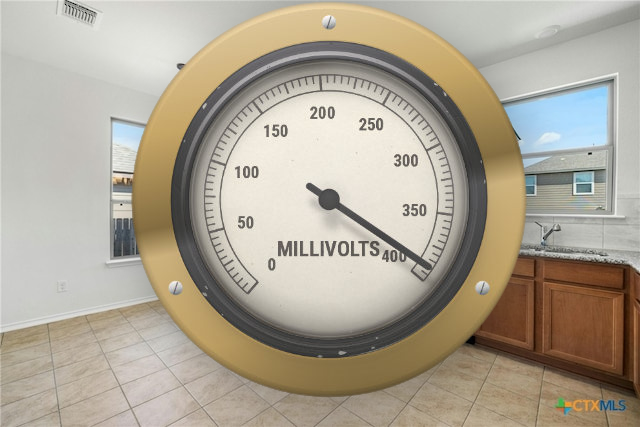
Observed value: {"value": 390, "unit": "mV"}
